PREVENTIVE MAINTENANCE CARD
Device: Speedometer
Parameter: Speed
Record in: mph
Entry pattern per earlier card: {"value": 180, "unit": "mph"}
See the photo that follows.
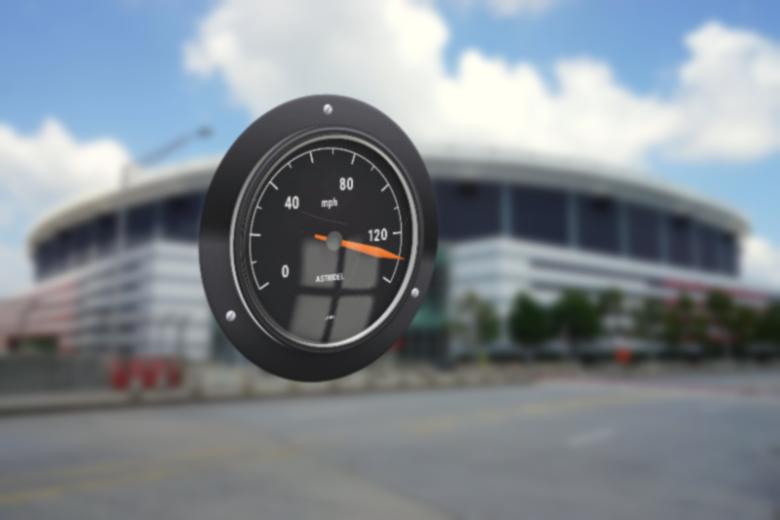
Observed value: {"value": 130, "unit": "mph"}
